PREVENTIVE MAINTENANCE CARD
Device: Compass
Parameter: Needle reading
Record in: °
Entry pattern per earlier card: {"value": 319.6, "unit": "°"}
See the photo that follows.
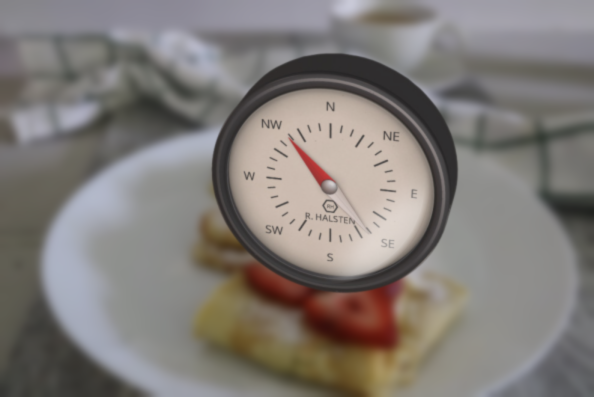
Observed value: {"value": 320, "unit": "°"}
